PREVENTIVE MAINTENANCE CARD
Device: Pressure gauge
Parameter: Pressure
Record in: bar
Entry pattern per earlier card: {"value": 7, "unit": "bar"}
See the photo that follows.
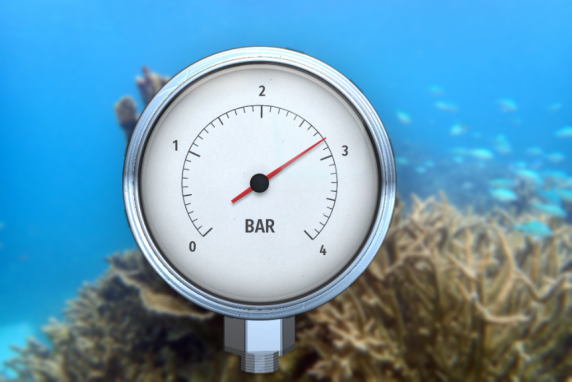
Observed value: {"value": 2.8, "unit": "bar"}
